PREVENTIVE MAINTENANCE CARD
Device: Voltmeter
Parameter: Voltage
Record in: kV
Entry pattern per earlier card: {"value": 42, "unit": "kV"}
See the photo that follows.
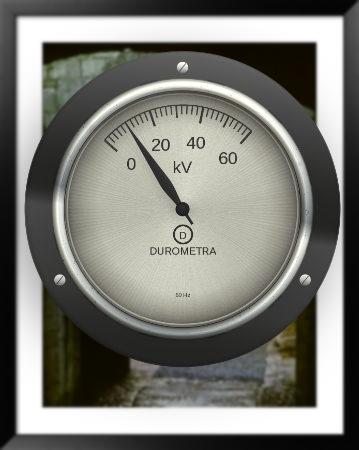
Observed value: {"value": 10, "unit": "kV"}
